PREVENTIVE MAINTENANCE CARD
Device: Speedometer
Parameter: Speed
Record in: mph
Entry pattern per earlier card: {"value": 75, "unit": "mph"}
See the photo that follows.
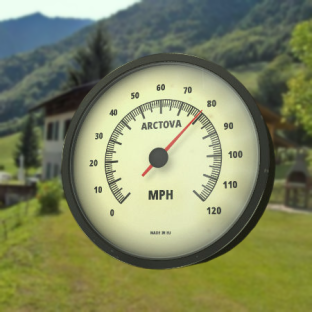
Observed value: {"value": 80, "unit": "mph"}
